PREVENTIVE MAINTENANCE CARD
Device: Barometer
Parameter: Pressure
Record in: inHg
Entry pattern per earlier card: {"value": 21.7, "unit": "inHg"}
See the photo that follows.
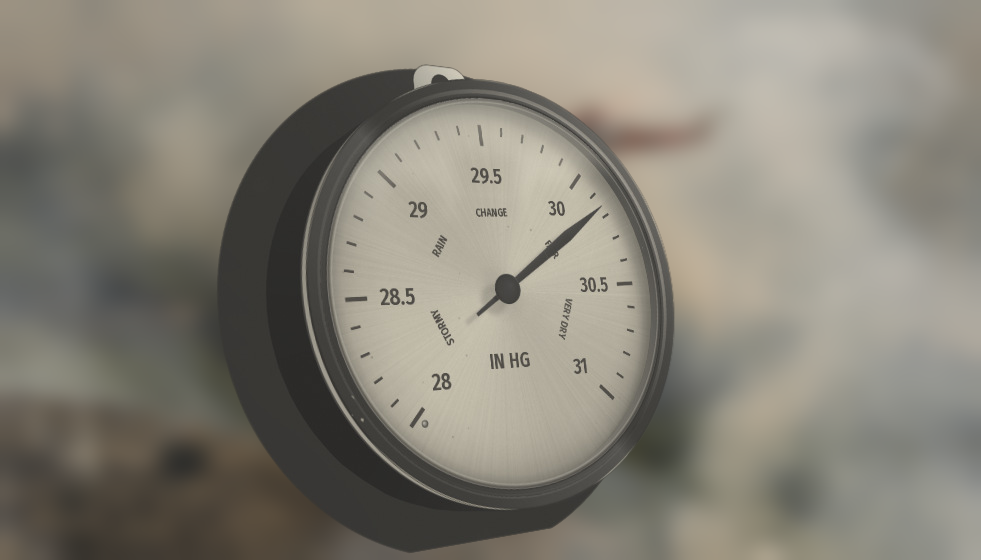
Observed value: {"value": 30.15, "unit": "inHg"}
